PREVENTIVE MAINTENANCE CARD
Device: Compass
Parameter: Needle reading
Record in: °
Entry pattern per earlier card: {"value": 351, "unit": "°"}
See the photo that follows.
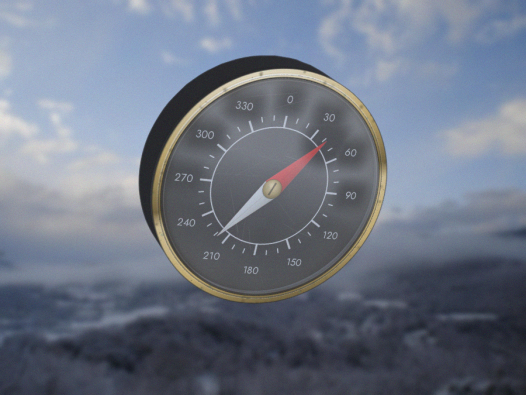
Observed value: {"value": 40, "unit": "°"}
